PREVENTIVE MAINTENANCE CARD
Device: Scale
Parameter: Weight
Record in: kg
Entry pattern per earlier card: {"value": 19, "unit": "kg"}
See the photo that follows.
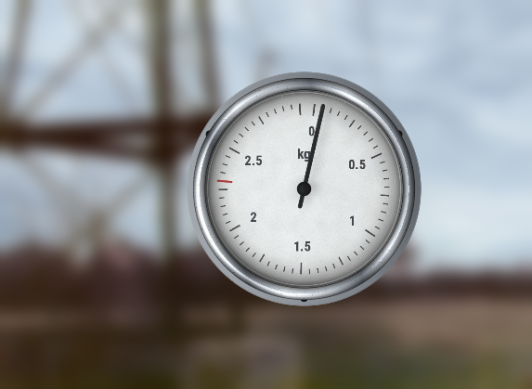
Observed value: {"value": 0.05, "unit": "kg"}
